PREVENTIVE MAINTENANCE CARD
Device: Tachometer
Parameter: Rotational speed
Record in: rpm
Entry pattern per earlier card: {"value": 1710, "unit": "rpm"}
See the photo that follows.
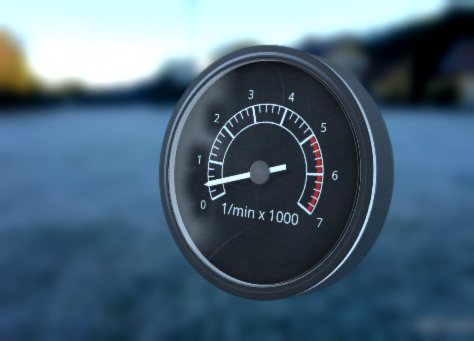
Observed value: {"value": 400, "unit": "rpm"}
